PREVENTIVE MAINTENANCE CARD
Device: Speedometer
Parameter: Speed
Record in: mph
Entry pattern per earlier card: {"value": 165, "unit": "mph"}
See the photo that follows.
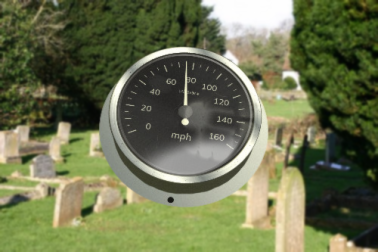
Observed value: {"value": 75, "unit": "mph"}
